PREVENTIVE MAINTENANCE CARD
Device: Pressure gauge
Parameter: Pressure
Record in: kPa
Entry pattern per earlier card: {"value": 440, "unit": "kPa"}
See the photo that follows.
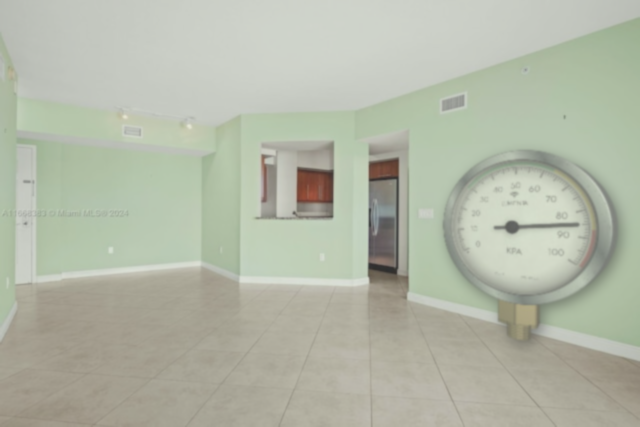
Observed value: {"value": 85, "unit": "kPa"}
